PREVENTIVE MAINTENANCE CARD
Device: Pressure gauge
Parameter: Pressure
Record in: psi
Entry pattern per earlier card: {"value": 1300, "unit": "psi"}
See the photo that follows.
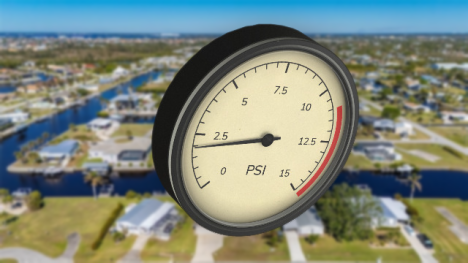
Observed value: {"value": 2, "unit": "psi"}
